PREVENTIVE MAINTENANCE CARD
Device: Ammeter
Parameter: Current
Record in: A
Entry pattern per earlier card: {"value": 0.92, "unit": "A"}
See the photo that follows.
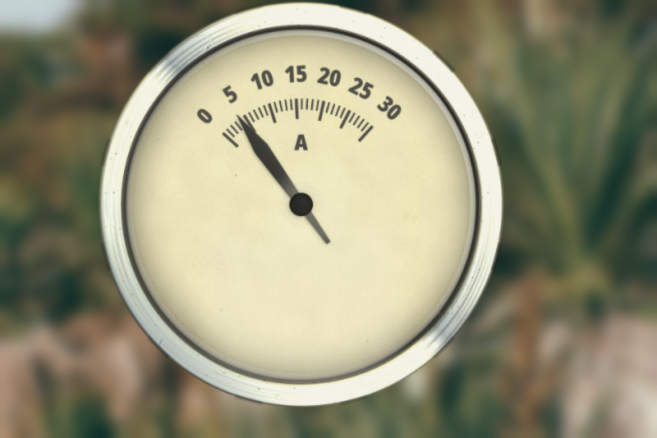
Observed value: {"value": 4, "unit": "A"}
